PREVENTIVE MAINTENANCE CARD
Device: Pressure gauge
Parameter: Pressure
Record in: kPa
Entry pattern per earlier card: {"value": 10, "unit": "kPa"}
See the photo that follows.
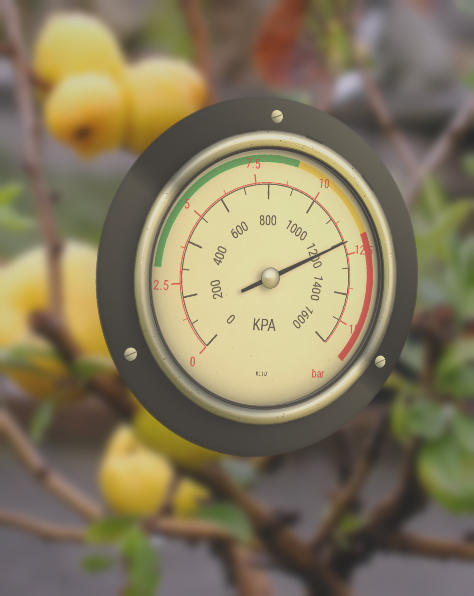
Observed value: {"value": 1200, "unit": "kPa"}
